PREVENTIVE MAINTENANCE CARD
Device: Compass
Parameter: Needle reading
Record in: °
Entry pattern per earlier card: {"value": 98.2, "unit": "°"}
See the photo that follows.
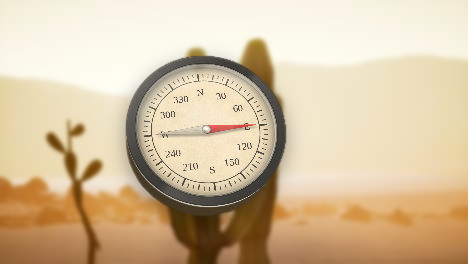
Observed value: {"value": 90, "unit": "°"}
